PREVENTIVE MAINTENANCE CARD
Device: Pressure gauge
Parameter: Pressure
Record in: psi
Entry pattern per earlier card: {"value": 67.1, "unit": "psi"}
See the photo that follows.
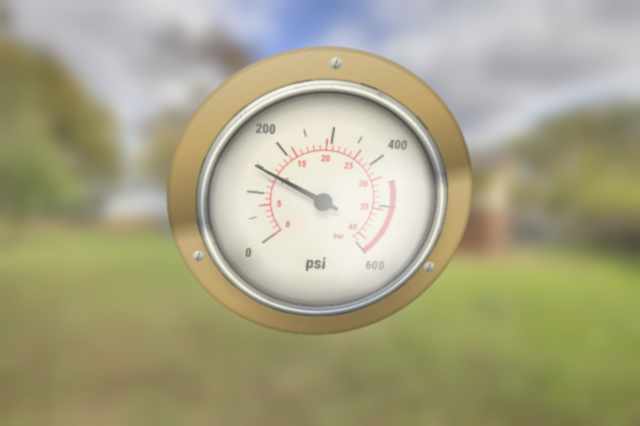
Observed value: {"value": 150, "unit": "psi"}
